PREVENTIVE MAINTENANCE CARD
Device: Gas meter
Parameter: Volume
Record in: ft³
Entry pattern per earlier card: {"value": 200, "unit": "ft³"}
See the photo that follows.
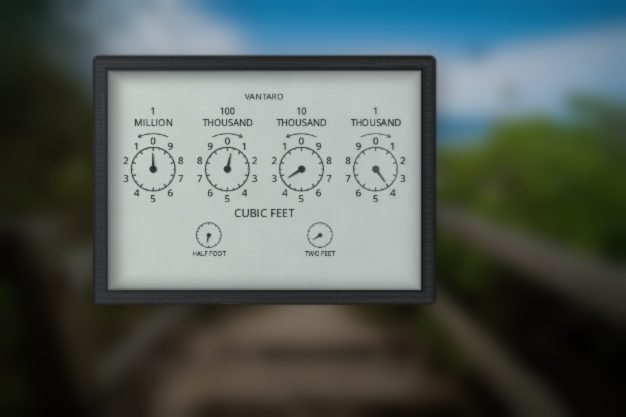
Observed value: {"value": 3400, "unit": "ft³"}
